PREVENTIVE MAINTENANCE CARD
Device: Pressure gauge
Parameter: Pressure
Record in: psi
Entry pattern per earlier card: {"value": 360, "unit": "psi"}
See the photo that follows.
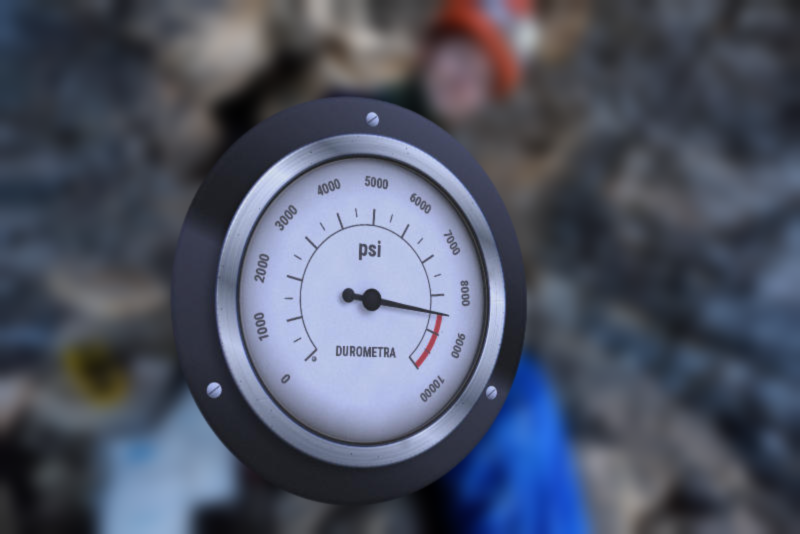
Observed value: {"value": 8500, "unit": "psi"}
